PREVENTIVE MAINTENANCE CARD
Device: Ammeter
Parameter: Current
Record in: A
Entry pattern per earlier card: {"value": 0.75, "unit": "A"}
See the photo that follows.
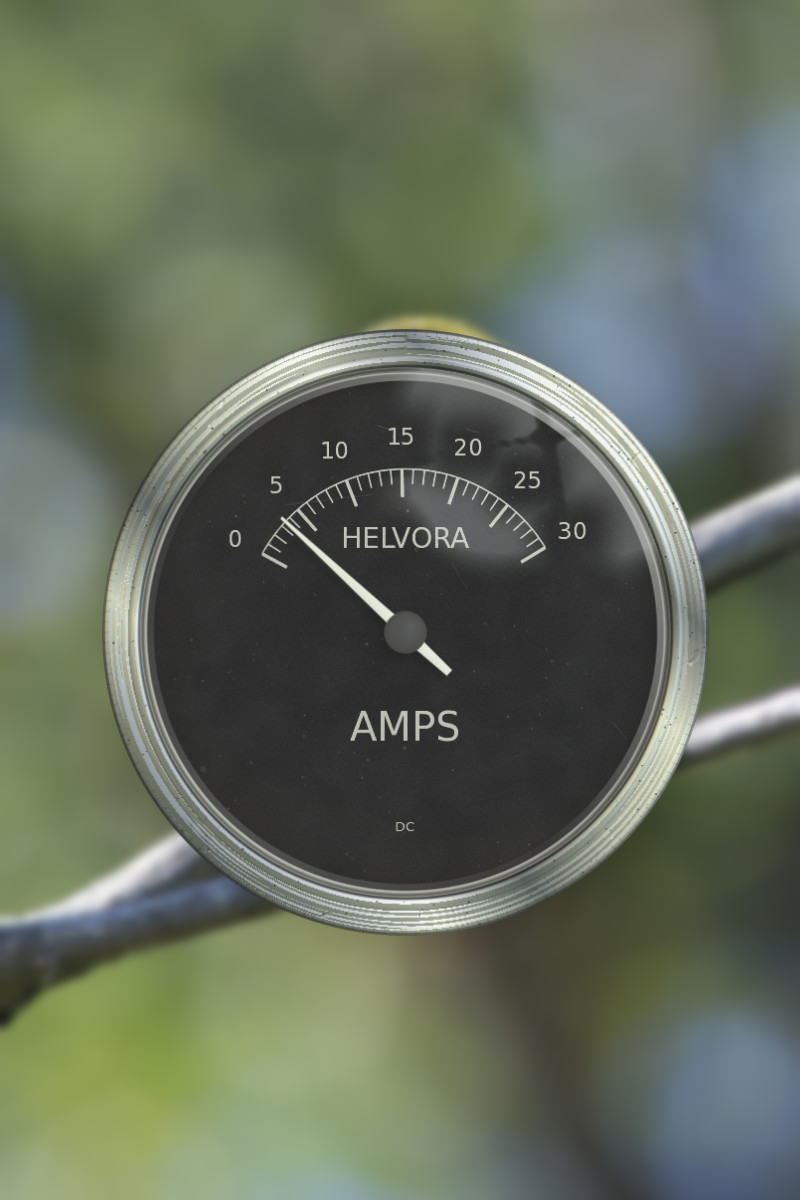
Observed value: {"value": 3.5, "unit": "A"}
